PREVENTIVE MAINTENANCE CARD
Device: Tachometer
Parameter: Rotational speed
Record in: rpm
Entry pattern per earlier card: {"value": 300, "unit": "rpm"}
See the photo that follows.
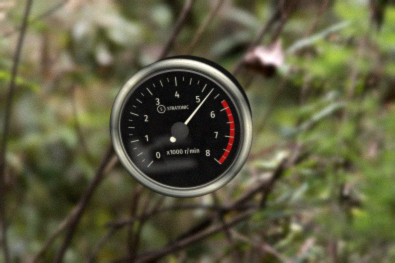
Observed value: {"value": 5250, "unit": "rpm"}
